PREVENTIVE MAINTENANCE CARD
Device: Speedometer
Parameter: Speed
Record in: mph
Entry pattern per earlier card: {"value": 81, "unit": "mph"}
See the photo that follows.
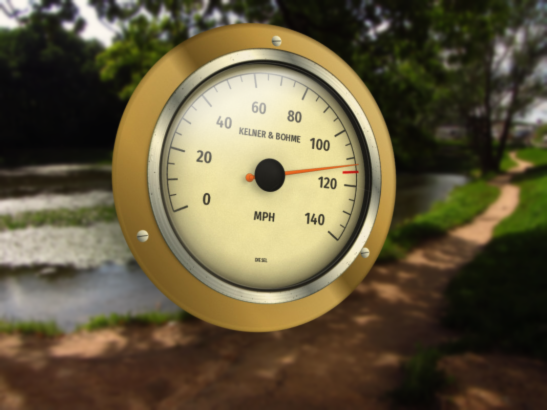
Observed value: {"value": 112.5, "unit": "mph"}
